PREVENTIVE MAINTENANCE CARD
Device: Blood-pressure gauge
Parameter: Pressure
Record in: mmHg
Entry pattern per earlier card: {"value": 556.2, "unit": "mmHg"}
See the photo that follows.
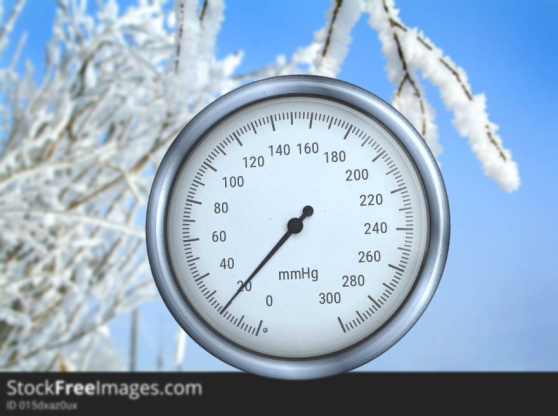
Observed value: {"value": 20, "unit": "mmHg"}
